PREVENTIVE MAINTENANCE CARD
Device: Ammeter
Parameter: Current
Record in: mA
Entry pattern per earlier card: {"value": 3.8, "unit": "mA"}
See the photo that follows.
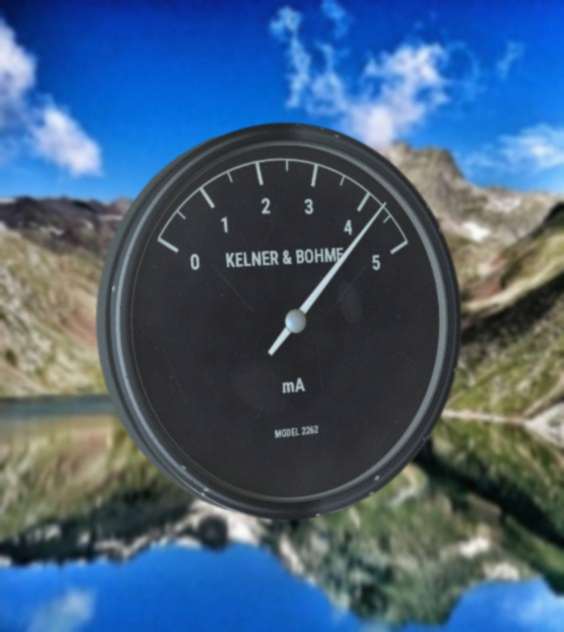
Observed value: {"value": 4.25, "unit": "mA"}
